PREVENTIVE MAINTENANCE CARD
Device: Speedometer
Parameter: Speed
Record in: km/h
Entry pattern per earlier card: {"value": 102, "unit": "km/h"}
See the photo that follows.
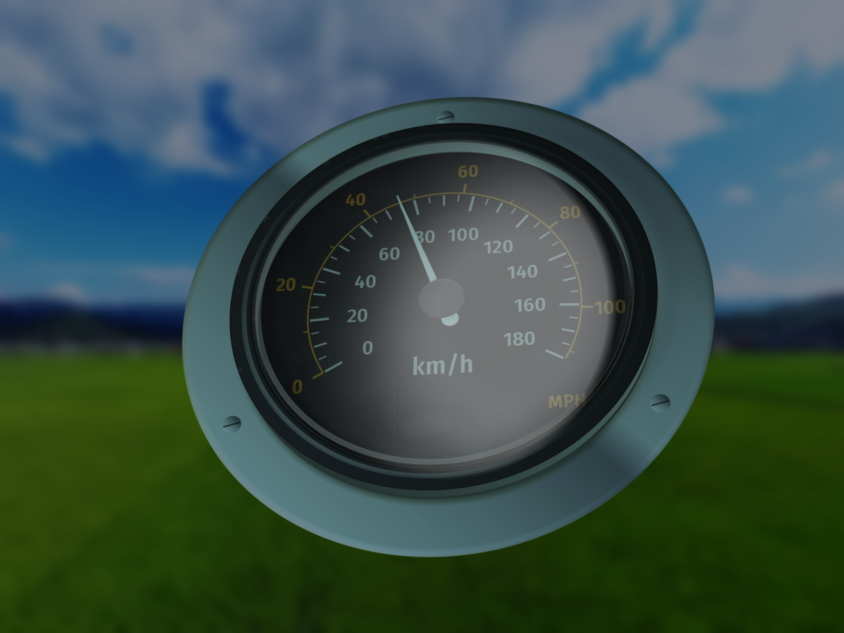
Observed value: {"value": 75, "unit": "km/h"}
